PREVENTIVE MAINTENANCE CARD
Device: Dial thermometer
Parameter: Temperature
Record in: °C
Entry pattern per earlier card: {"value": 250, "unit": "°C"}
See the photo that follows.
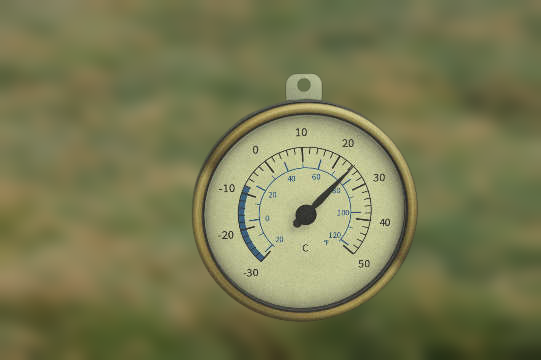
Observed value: {"value": 24, "unit": "°C"}
